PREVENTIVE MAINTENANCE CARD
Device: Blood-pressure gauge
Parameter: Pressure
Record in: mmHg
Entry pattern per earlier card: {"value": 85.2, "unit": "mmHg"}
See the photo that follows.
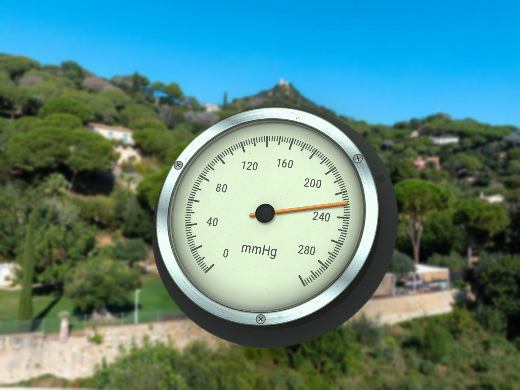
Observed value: {"value": 230, "unit": "mmHg"}
